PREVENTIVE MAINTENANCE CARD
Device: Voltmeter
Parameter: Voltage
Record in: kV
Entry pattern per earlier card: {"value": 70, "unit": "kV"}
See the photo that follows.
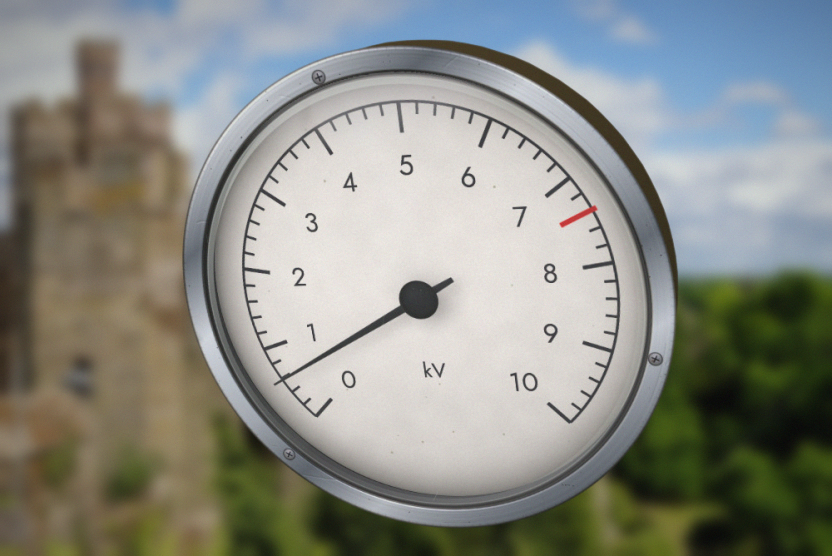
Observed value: {"value": 0.6, "unit": "kV"}
